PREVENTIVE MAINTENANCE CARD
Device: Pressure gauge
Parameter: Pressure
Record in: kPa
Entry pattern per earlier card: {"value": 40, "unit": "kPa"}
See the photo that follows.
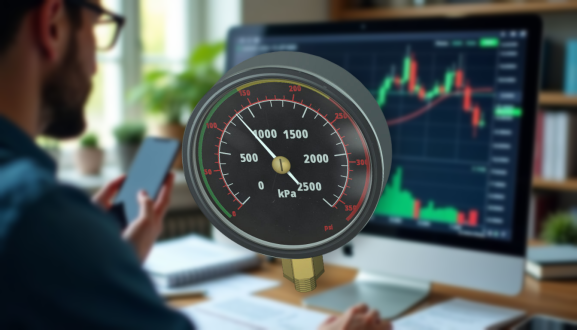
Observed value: {"value": 900, "unit": "kPa"}
